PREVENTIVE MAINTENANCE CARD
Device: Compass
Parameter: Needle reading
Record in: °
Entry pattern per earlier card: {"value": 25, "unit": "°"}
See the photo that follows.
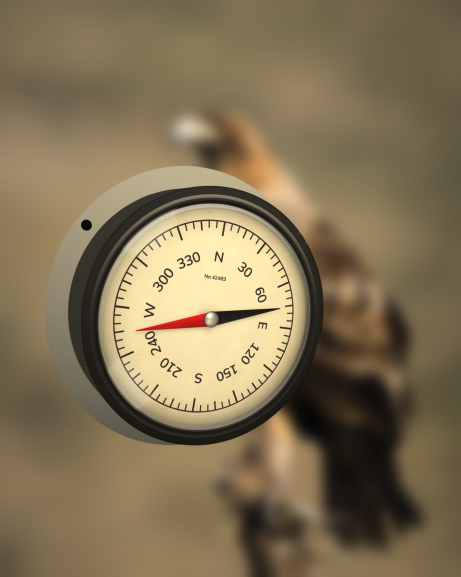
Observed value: {"value": 255, "unit": "°"}
